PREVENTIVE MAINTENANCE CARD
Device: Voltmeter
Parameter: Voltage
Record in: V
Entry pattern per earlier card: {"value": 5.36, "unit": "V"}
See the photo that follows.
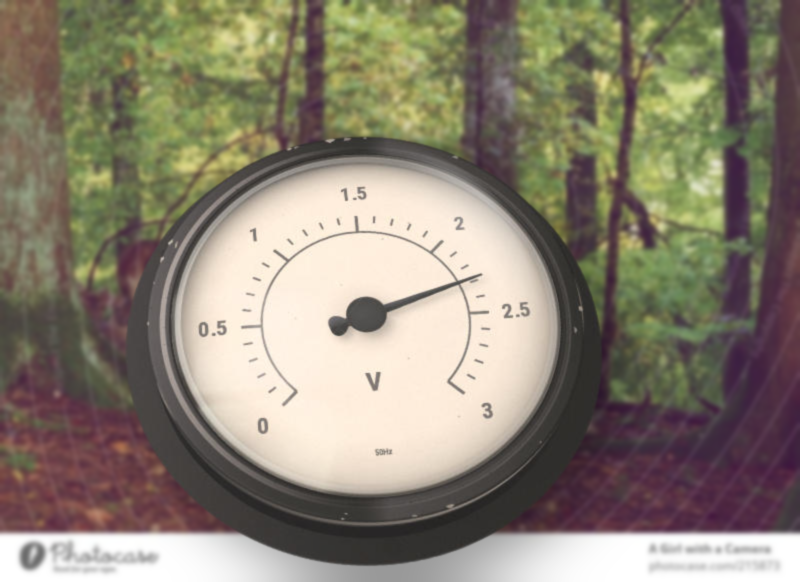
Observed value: {"value": 2.3, "unit": "V"}
